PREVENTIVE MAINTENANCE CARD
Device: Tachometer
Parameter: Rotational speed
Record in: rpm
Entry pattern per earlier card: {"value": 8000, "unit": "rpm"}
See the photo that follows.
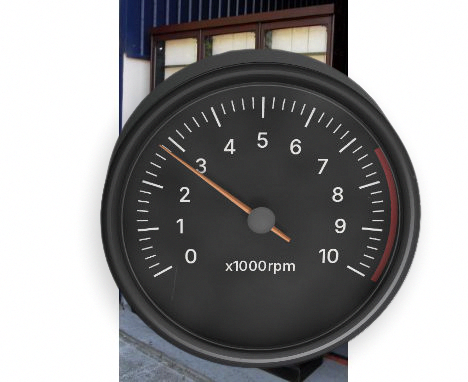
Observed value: {"value": 2800, "unit": "rpm"}
